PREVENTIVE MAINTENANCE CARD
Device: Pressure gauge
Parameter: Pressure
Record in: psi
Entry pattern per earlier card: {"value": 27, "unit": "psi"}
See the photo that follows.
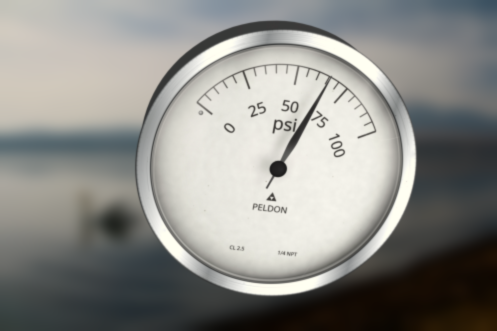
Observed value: {"value": 65, "unit": "psi"}
